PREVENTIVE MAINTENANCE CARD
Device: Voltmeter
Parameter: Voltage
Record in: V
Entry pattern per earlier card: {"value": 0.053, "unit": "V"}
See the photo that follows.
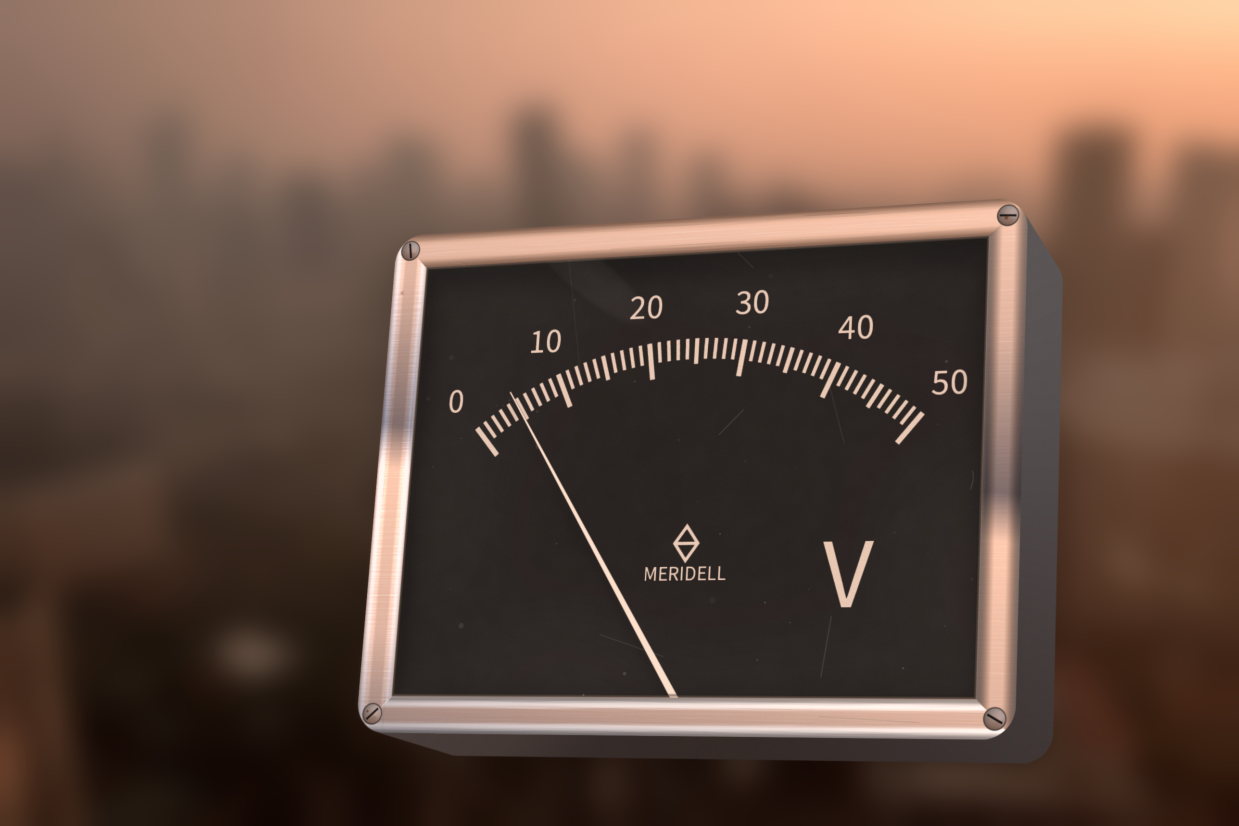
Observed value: {"value": 5, "unit": "V"}
